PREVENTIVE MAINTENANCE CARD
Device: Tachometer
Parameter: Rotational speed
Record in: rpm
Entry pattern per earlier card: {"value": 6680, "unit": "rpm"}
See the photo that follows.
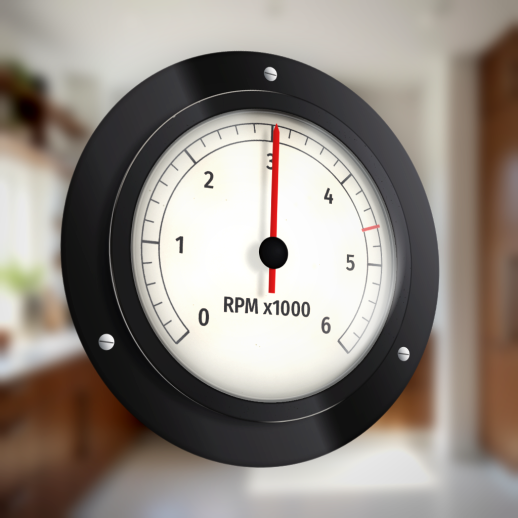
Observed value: {"value": 3000, "unit": "rpm"}
